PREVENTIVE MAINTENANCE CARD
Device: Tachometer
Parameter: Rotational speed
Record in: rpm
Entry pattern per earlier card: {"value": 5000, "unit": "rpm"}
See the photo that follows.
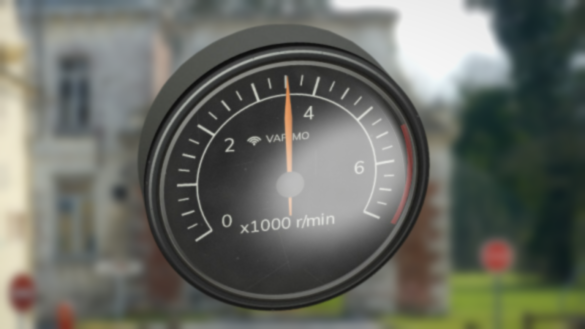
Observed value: {"value": 3500, "unit": "rpm"}
